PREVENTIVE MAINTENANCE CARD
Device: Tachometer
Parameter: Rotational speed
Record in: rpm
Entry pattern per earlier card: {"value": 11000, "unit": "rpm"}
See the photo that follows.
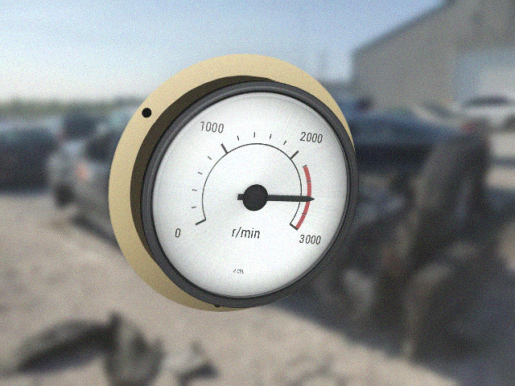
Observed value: {"value": 2600, "unit": "rpm"}
